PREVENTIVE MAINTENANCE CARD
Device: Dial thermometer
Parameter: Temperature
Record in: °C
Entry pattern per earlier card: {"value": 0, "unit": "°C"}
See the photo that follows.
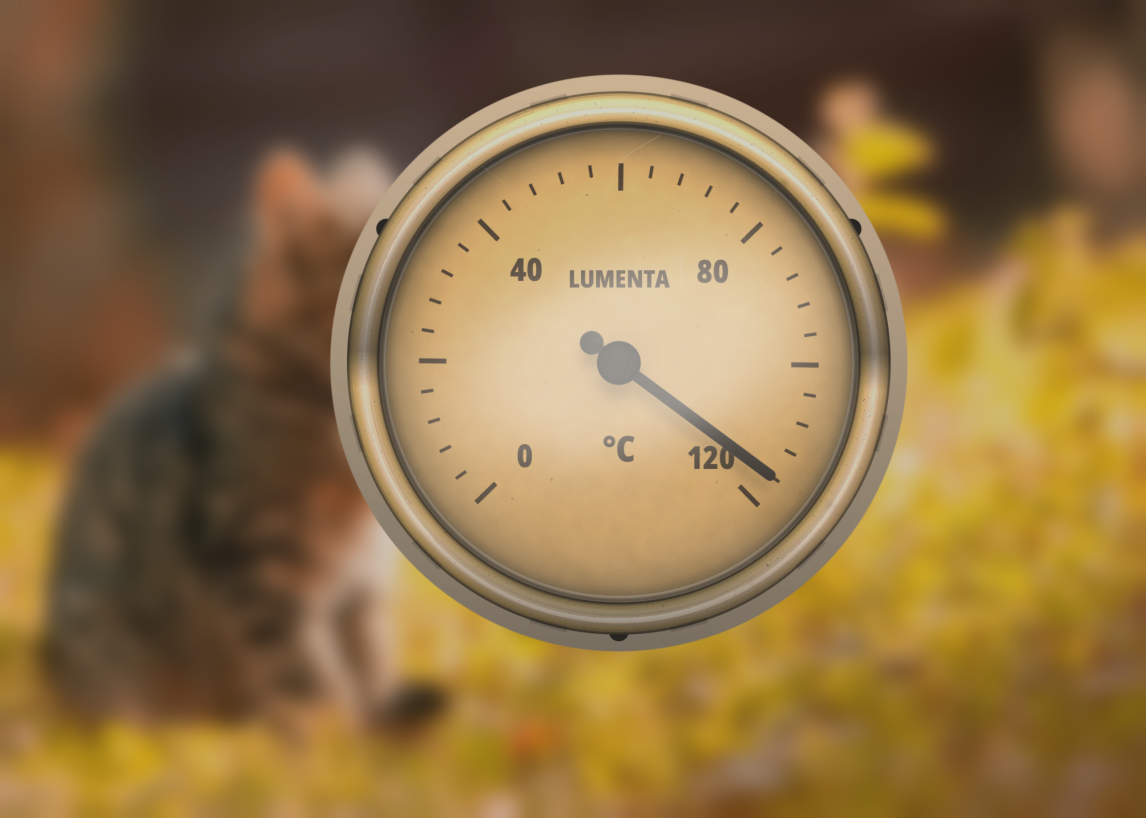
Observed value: {"value": 116, "unit": "°C"}
